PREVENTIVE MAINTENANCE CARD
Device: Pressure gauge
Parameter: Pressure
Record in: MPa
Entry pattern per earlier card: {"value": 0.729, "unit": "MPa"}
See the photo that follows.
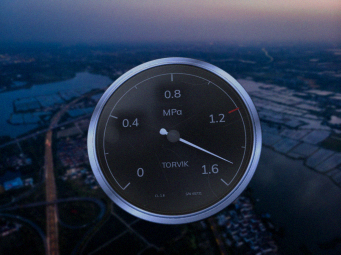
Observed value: {"value": 1.5, "unit": "MPa"}
